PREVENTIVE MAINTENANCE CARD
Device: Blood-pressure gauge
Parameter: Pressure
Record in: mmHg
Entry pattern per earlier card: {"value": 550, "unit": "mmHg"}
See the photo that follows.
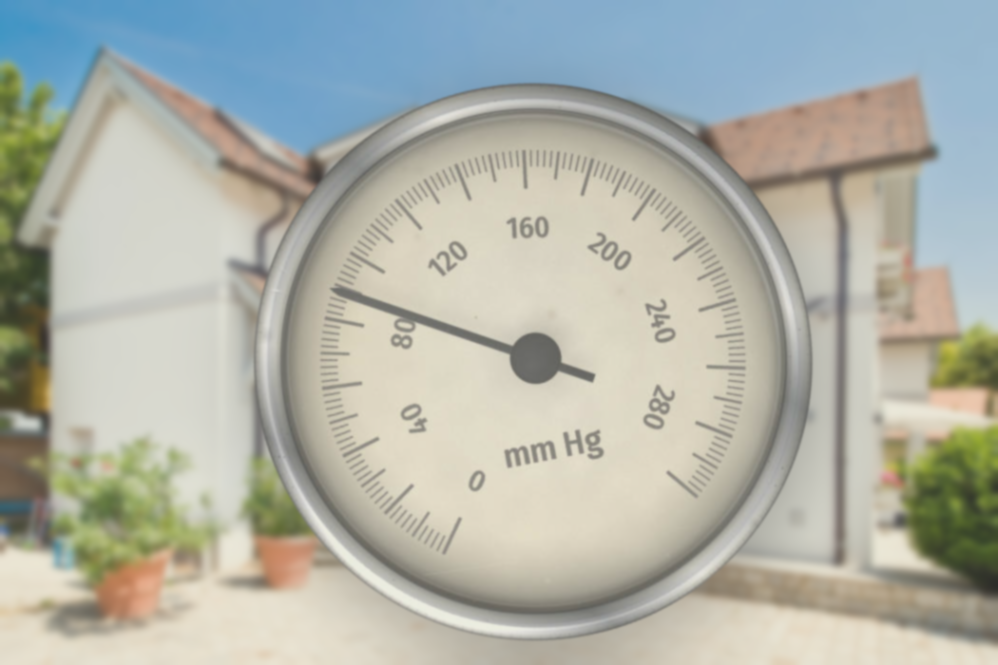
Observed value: {"value": 88, "unit": "mmHg"}
